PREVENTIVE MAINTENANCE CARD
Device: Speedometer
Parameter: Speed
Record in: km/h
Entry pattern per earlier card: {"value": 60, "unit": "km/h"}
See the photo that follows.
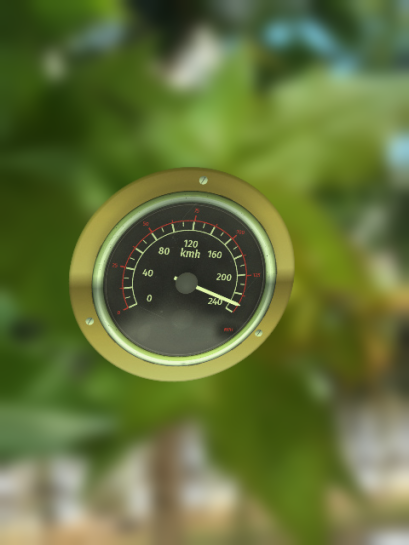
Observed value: {"value": 230, "unit": "km/h"}
